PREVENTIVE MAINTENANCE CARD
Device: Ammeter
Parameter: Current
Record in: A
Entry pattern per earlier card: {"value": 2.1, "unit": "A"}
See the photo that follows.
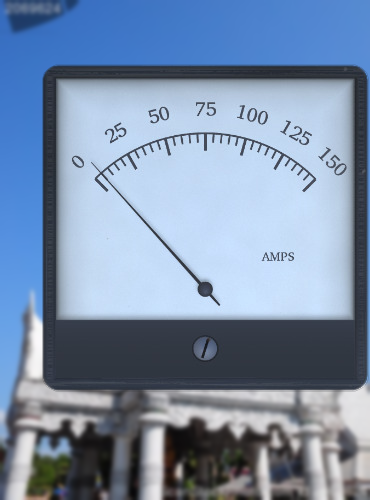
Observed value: {"value": 5, "unit": "A"}
